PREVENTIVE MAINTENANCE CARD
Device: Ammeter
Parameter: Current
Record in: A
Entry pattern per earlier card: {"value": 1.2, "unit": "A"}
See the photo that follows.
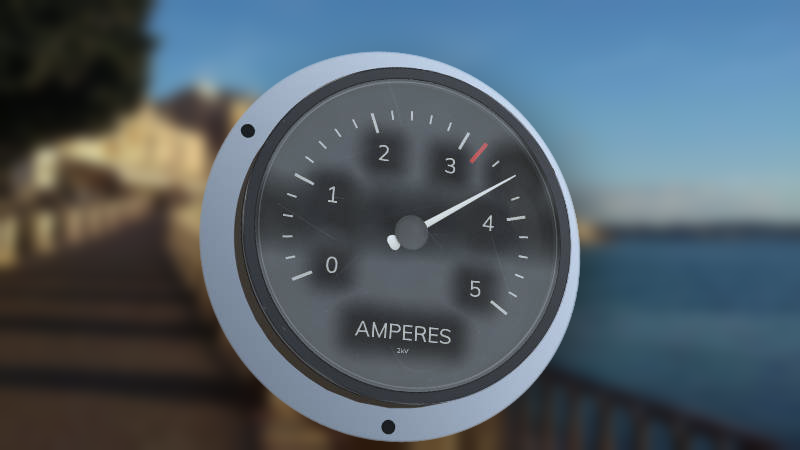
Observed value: {"value": 3.6, "unit": "A"}
